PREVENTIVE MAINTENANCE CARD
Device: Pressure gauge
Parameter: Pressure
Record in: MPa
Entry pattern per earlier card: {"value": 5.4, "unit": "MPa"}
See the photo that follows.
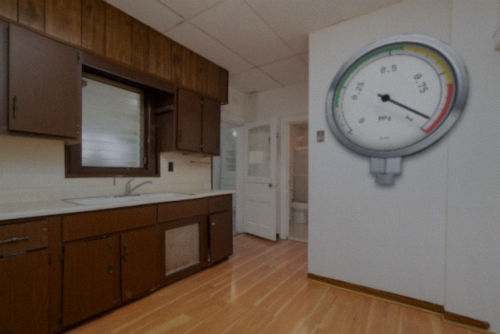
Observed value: {"value": 0.95, "unit": "MPa"}
